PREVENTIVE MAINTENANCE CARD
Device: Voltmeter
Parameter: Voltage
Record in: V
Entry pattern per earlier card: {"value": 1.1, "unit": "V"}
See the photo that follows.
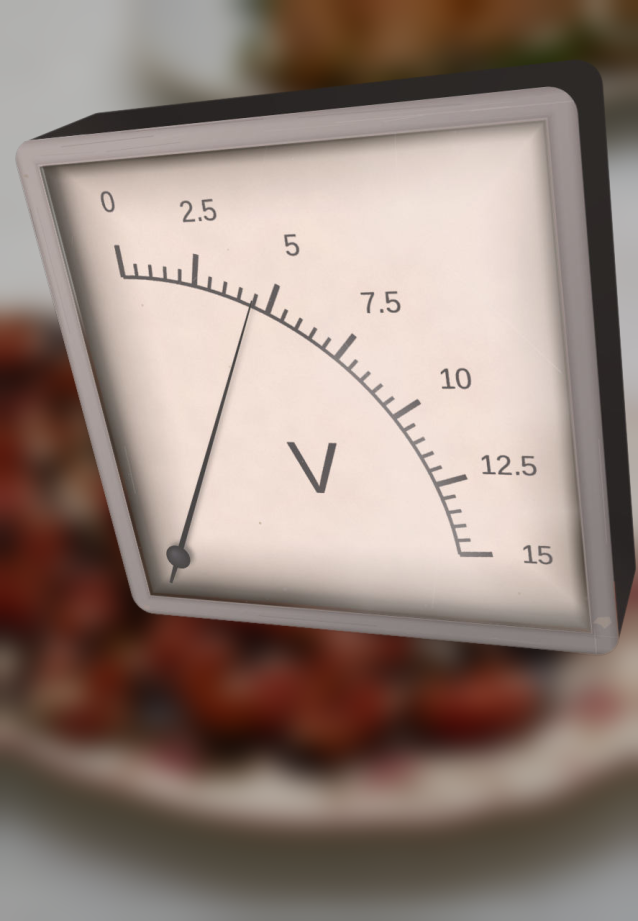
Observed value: {"value": 4.5, "unit": "V"}
